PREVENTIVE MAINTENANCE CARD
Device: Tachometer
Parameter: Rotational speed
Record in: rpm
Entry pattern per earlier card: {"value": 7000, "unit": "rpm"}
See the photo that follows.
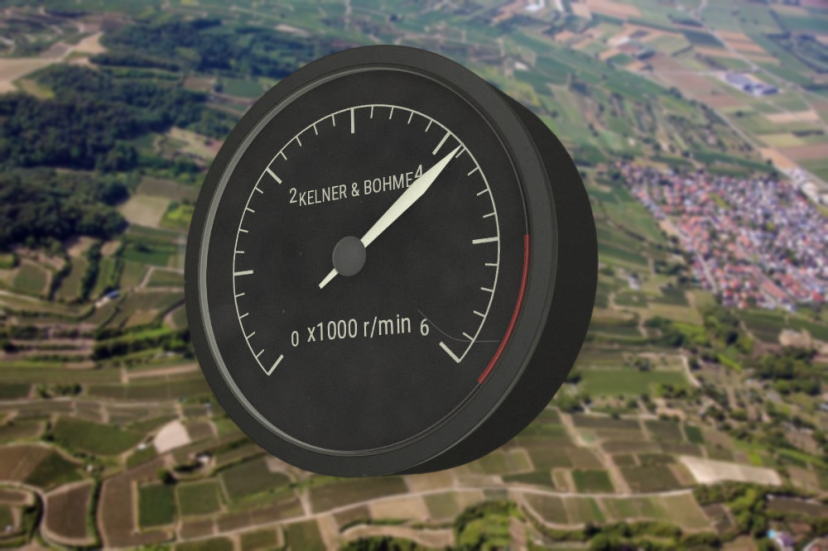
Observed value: {"value": 4200, "unit": "rpm"}
